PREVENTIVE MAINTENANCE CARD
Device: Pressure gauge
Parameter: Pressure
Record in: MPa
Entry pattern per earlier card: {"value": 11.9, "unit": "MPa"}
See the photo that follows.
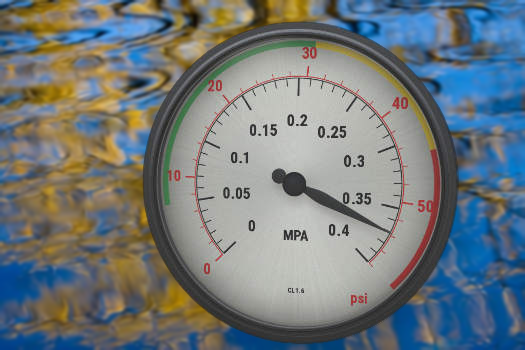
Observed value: {"value": 0.37, "unit": "MPa"}
